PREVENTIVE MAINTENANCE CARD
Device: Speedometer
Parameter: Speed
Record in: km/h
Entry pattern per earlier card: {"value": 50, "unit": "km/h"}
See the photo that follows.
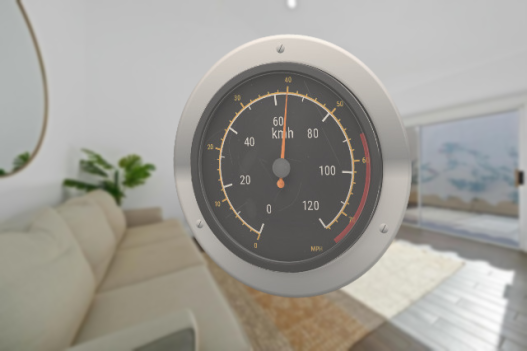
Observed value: {"value": 65, "unit": "km/h"}
